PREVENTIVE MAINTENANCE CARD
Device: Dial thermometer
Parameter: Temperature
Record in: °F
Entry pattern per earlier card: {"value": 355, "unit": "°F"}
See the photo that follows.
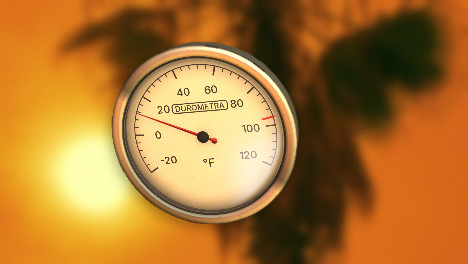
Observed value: {"value": 12, "unit": "°F"}
